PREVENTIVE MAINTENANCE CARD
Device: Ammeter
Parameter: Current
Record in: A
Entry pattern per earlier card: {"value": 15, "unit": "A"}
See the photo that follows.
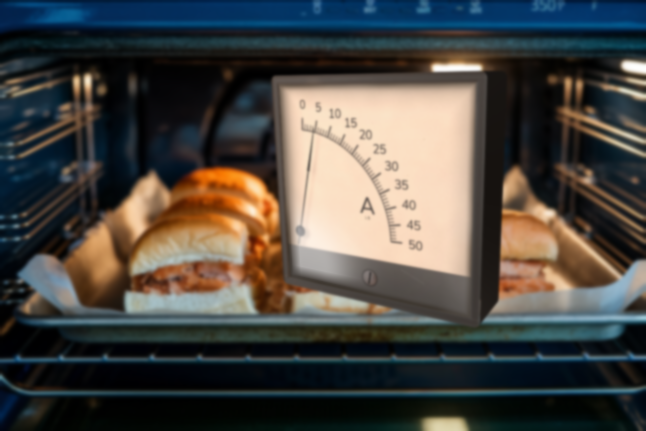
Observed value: {"value": 5, "unit": "A"}
